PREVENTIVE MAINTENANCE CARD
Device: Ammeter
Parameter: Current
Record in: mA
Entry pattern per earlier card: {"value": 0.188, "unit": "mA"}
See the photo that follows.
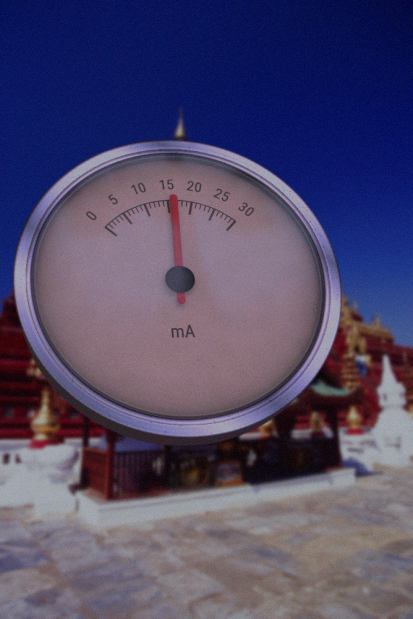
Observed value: {"value": 16, "unit": "mA"}
